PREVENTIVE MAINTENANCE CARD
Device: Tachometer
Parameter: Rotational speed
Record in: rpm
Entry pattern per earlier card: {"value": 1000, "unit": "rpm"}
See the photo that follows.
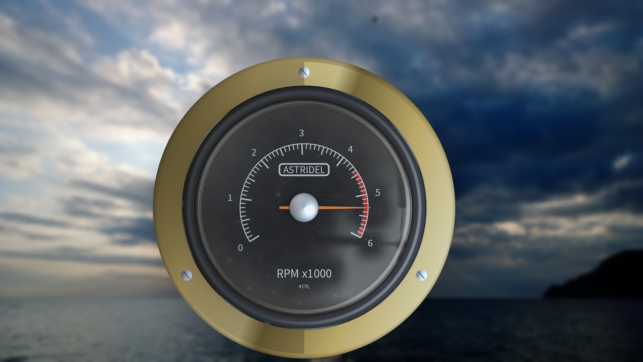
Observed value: {"value": 5300, "unit": "rpm"}
